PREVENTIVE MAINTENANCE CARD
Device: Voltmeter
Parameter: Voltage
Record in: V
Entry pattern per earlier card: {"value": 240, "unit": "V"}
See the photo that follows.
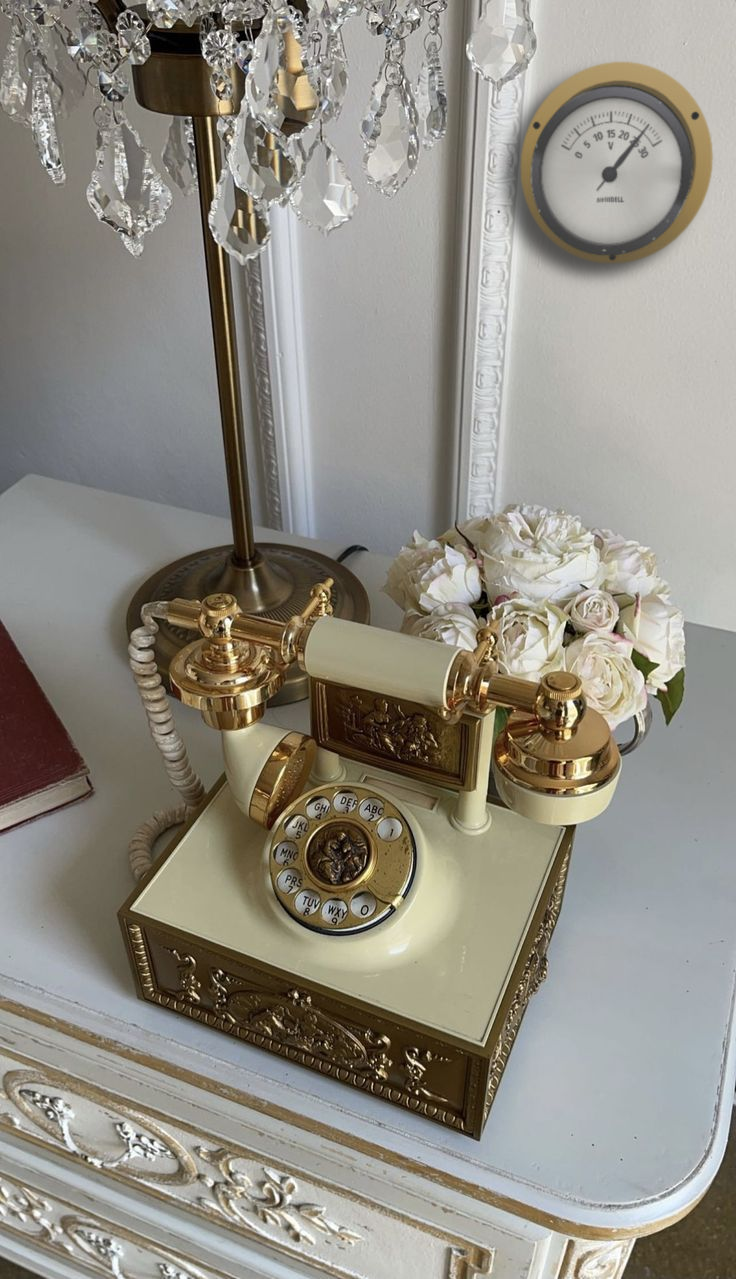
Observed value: {"value": 25, "unit": "V"}
